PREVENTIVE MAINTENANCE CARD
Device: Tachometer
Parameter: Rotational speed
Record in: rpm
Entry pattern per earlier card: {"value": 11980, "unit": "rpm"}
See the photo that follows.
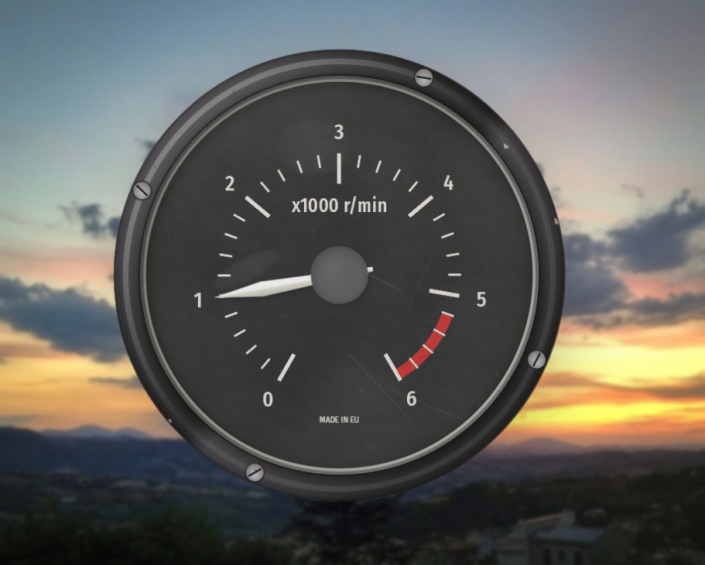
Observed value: {"value": 1000, "unit": "rpm"}
